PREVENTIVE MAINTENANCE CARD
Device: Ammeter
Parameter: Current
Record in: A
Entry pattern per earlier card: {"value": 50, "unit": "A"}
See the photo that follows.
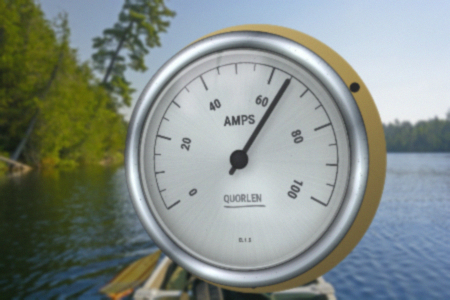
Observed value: {"value": 65, "unit": "A"}
